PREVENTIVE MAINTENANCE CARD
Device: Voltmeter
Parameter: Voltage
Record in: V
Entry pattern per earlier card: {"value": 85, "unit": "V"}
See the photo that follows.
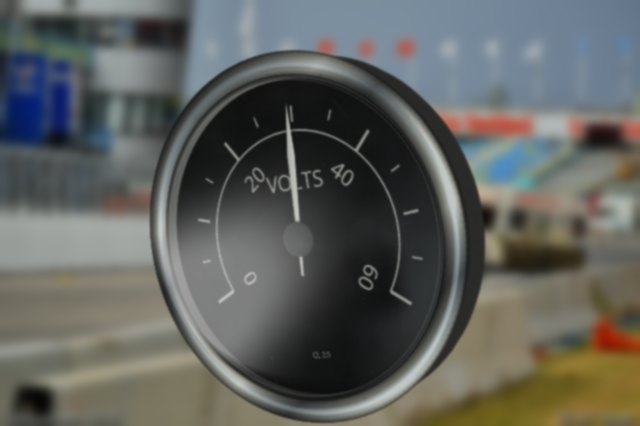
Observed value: {"value": 30, "unit": "V"}
